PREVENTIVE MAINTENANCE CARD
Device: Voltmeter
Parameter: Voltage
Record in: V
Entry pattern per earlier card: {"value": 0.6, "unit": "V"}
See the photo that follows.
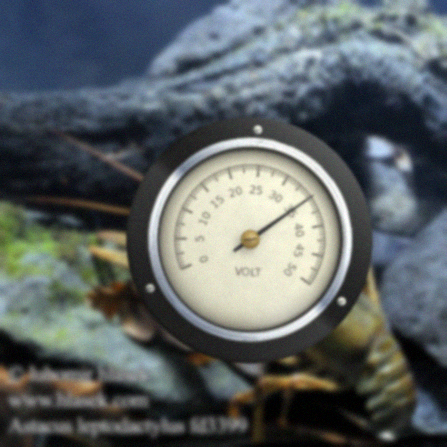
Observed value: {"value": 35, "unit": "V"}
